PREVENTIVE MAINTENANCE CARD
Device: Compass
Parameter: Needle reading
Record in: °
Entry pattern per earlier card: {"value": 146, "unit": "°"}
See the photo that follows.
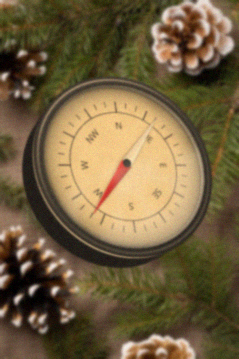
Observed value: {"value": 220, "unit": "°"}
